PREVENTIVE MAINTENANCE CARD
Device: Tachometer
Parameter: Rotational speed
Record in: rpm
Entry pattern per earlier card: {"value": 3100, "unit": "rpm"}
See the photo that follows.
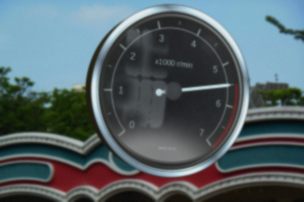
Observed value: {"value": 5500, "unit": "rpm"}
